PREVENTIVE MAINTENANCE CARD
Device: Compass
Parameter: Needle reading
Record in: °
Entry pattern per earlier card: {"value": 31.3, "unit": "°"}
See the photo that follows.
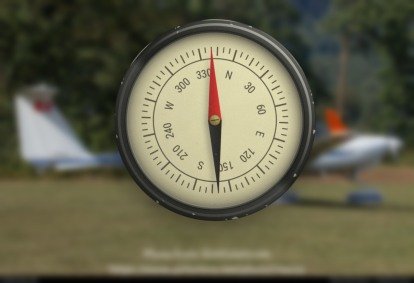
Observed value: {"value": 340, "unit": "°"}
